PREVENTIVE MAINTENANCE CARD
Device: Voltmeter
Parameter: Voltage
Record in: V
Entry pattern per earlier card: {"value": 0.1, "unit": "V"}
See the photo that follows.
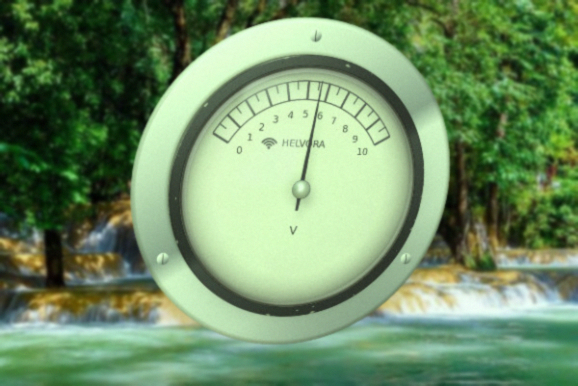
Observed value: {"value": 5.5, "unit": "V"}
